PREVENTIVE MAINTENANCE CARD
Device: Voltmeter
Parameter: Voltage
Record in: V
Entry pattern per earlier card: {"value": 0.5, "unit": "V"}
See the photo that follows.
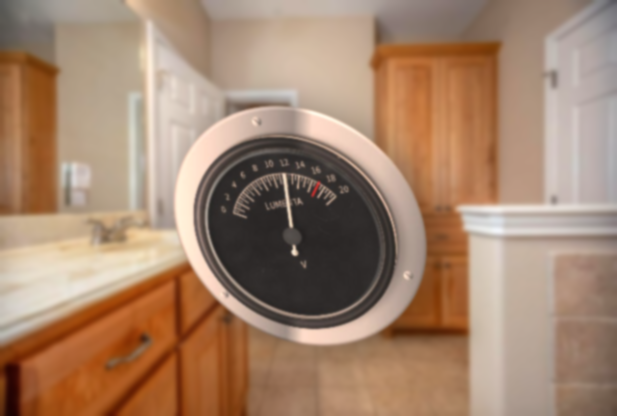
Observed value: {"value": 12, "unit": "V"}
